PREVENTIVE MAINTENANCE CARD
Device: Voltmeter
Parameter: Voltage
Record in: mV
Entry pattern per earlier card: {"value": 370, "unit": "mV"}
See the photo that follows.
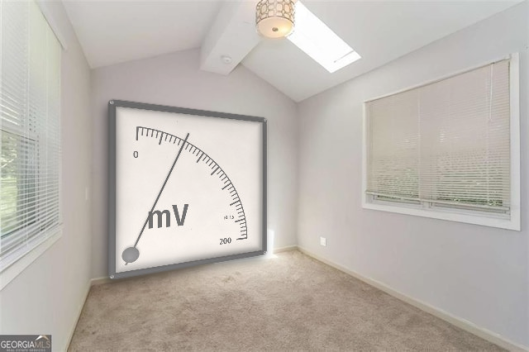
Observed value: {"value": 50, "unit": "mV"}
